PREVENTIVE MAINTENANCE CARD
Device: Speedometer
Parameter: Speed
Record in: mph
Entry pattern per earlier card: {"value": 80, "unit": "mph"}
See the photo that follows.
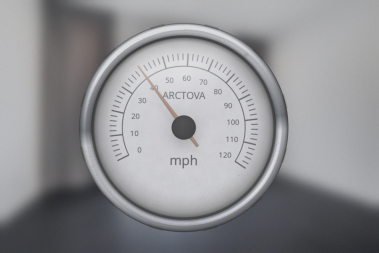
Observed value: {"value": 40, "unit": "mph"}
